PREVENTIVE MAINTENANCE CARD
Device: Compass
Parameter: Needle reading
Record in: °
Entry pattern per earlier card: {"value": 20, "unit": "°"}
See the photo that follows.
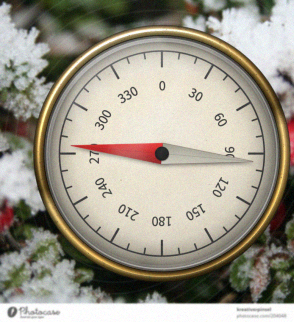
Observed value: {"value": 275, "unit": "°"}
